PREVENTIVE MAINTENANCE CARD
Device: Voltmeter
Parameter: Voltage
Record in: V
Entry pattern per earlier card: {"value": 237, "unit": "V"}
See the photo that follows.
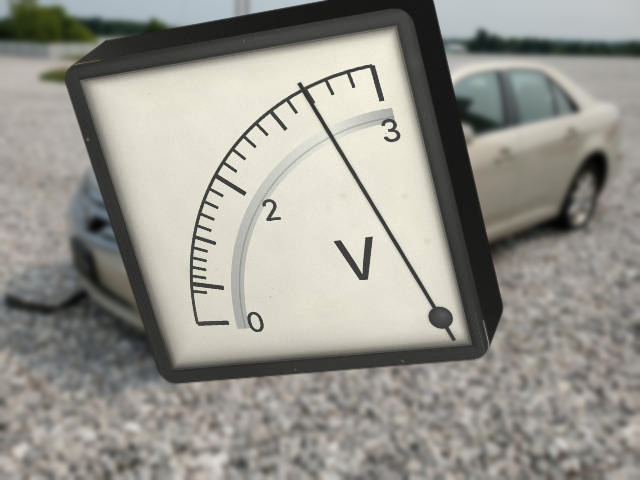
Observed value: {"value": 2.7, "unit": "V"}
